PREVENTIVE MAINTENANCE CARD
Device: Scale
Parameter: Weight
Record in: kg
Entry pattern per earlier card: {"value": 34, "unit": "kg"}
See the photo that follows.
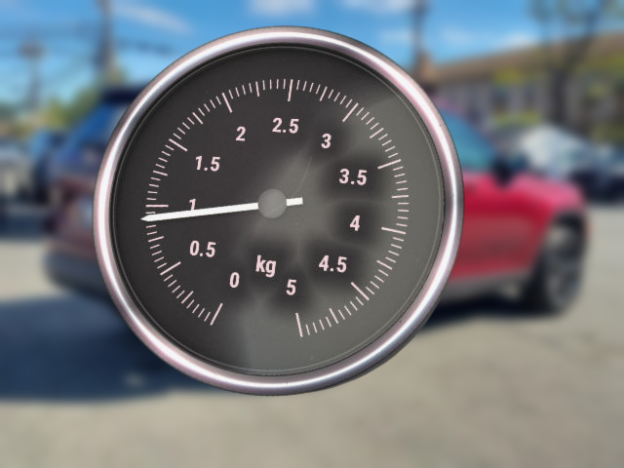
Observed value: {"value": 0.9, "unit": "kg"}
